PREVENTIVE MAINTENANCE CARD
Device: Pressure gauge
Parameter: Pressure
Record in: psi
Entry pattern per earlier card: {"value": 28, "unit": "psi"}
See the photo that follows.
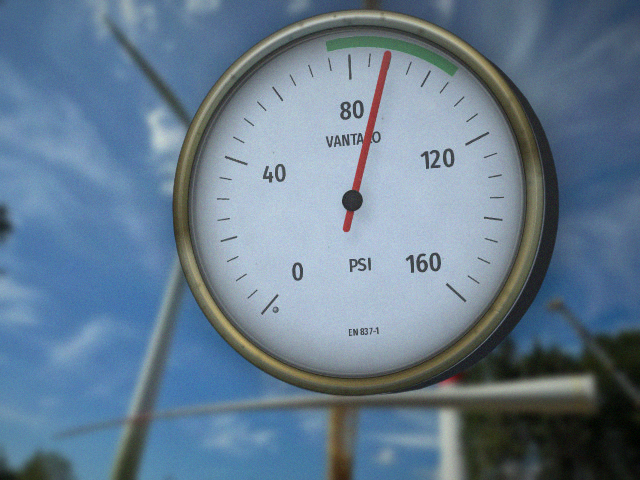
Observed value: {"value": 90, "unit": "psi"}
